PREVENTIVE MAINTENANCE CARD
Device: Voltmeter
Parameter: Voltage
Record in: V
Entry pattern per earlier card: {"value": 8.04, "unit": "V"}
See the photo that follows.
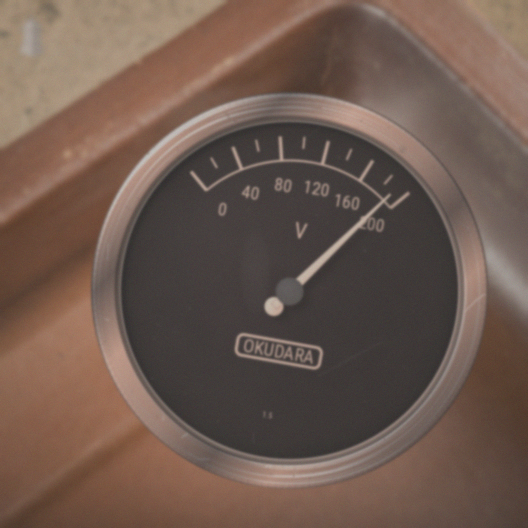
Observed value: {"value": 190, "unit": "V"}
